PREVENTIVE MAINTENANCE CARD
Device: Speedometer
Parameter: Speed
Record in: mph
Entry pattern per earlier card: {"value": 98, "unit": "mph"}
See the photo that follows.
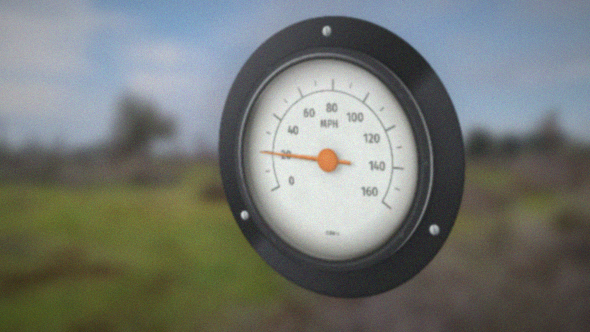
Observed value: {"value": 20, "unit": "mph"}
